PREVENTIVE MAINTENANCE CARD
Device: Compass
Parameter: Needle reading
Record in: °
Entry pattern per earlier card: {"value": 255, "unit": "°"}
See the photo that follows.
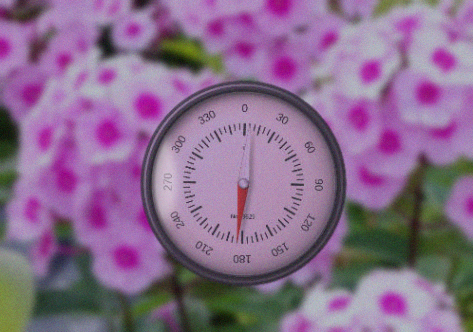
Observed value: {"value": 185, "unit": "°"}
